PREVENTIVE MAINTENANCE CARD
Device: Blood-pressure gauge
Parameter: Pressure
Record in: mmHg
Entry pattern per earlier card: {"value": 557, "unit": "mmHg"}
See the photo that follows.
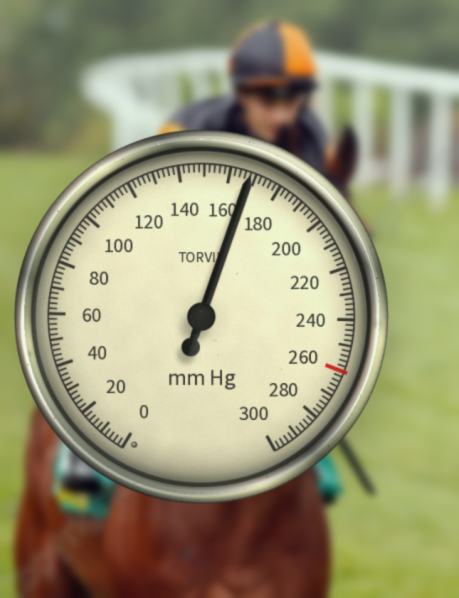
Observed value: {"value": 168, "unit": "mmHg"}
